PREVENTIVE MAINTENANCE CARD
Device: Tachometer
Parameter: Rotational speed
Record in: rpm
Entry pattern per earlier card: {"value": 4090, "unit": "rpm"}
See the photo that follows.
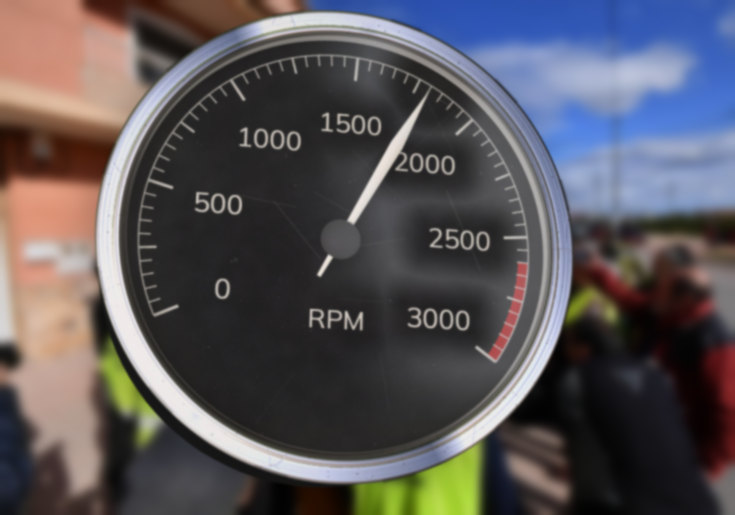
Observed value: {"value": 1800, "unit": "rpm"}
